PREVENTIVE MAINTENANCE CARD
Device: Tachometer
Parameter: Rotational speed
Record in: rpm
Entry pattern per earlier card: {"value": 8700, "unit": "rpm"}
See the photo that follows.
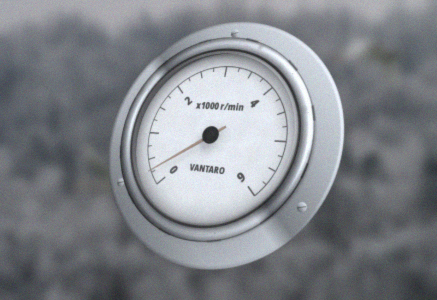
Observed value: {"value": 250, "unit": "rpm"}
